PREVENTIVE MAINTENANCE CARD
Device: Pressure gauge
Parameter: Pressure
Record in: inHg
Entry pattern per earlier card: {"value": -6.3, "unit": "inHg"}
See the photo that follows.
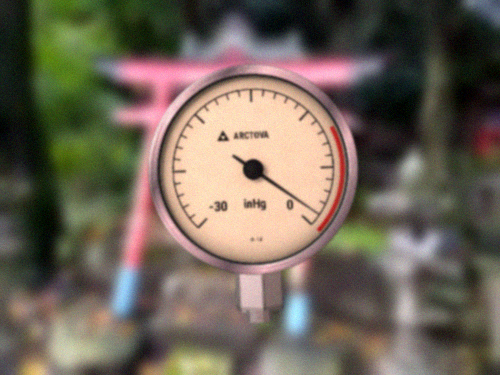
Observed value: {"value": -1, "unit": "inHg"}
